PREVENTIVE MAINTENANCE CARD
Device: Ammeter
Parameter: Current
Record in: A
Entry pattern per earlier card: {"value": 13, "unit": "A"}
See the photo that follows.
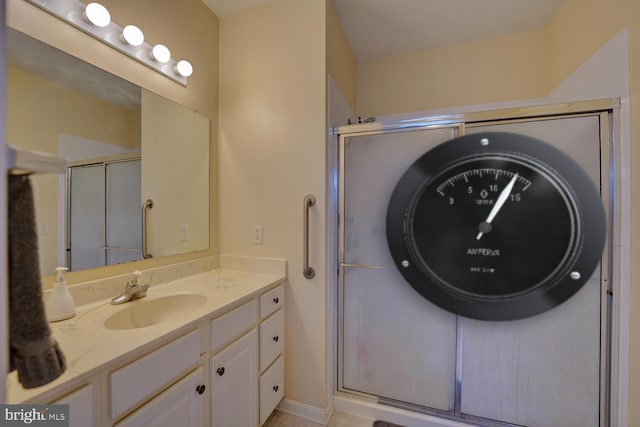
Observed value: {"value": 12.5, "unit": "A"}
